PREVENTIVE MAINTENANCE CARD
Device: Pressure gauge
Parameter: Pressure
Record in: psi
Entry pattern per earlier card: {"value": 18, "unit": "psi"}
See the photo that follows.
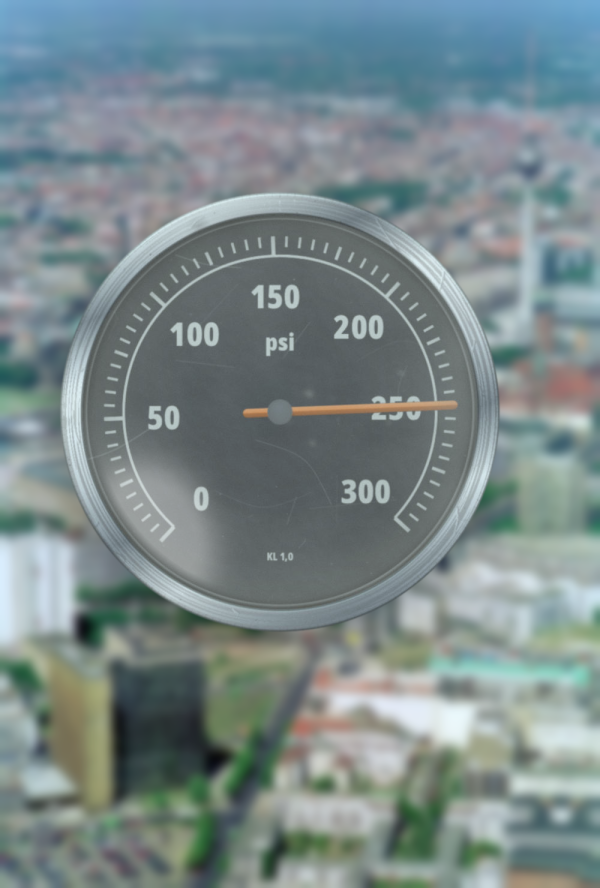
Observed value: {"value": 250, "unit": "psi"}
